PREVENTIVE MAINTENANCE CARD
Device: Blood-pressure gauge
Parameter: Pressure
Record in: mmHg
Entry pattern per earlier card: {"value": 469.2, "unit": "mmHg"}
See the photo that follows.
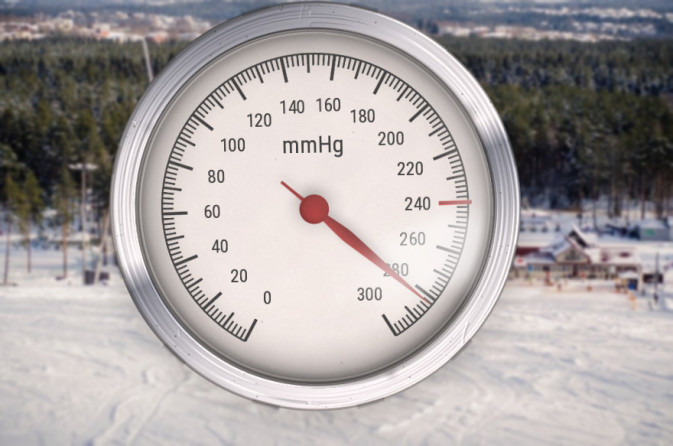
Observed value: {"value": 282, "unit": "mmHg"}
